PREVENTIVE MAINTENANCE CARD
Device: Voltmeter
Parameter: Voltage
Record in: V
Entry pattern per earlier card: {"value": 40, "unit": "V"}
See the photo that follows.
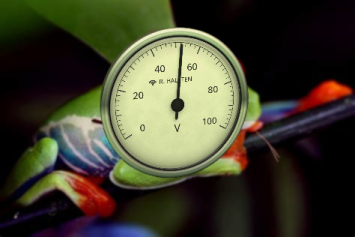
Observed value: {"value": 52, "unit": "V"}
